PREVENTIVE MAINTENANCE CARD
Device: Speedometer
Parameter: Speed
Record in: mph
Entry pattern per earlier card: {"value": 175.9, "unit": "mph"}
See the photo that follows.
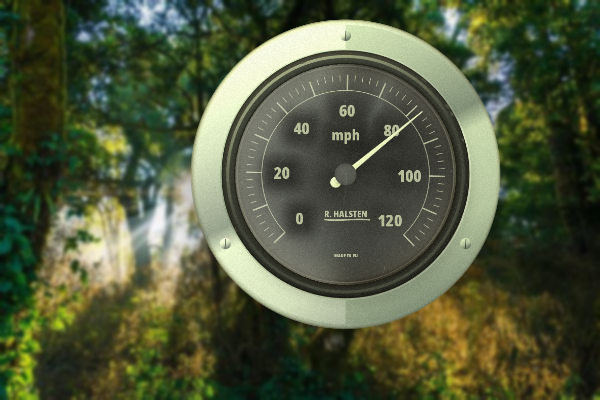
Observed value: {"value": 82, "unit": "mph"}
